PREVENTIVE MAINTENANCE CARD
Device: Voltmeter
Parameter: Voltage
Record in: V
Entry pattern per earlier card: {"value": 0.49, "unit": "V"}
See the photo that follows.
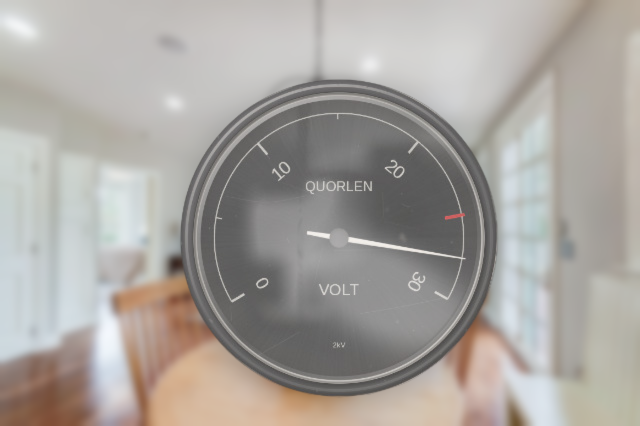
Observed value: {"value": 27.5, "unit": "V"}
